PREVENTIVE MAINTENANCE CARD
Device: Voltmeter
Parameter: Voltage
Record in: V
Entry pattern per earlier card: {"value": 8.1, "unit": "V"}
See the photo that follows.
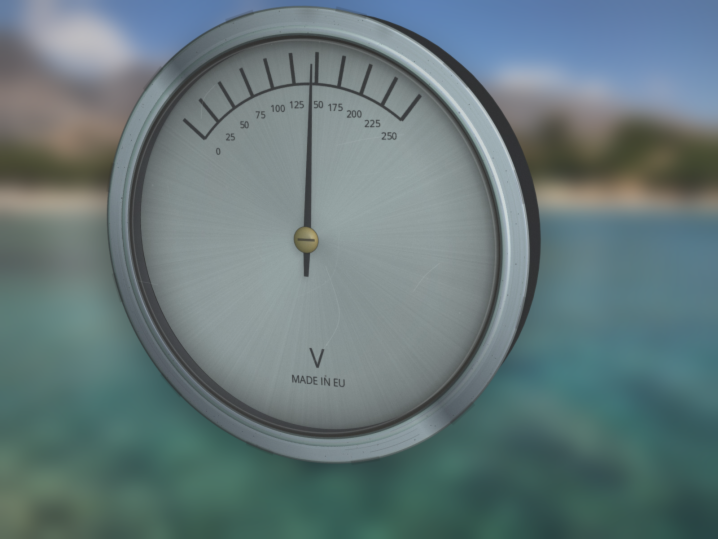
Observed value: {"value": 150, "unit": "V"}
